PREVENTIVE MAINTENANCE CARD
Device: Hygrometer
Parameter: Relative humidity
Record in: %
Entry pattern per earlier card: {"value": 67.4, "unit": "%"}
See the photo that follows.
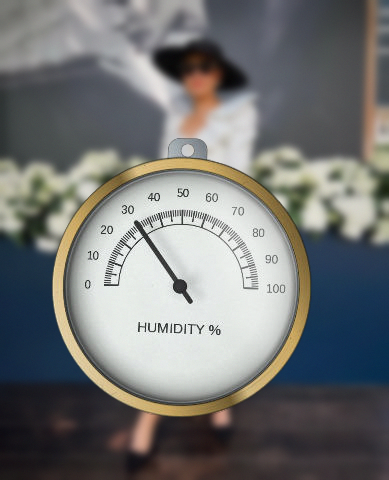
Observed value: {"value": 30, "unit": "%"}
